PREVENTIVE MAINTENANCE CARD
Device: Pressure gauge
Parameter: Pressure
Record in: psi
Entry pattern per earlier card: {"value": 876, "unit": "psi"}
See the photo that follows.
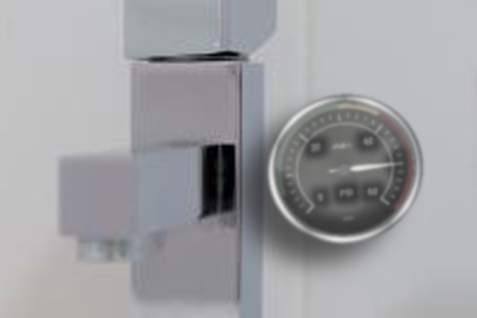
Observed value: {"value": 50, "unit": "psi"}
